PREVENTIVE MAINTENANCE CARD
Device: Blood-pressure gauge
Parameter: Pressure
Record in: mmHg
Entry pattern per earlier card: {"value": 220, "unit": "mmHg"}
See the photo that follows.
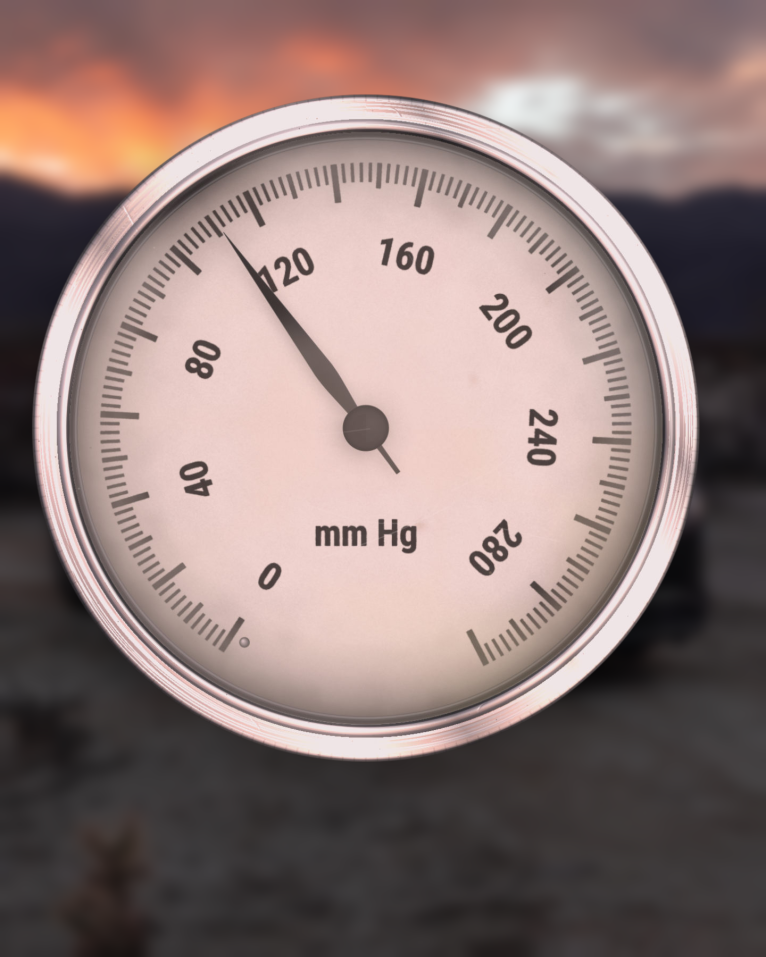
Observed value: {"value": 111, "unit": "mmHg"}
